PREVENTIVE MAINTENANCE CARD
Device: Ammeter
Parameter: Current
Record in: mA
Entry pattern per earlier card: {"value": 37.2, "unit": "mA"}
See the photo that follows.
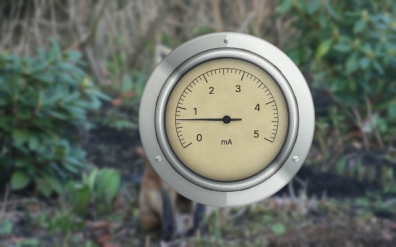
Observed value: {"value": 0.7, "unit": "mA"}
